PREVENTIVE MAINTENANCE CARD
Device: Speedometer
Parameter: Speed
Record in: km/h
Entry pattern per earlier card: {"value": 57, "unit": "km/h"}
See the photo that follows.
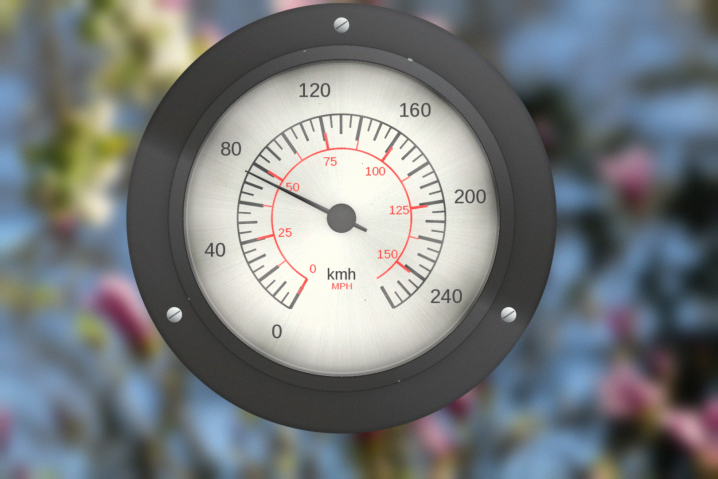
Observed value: {"value": 75, "unit": "km/h"}
